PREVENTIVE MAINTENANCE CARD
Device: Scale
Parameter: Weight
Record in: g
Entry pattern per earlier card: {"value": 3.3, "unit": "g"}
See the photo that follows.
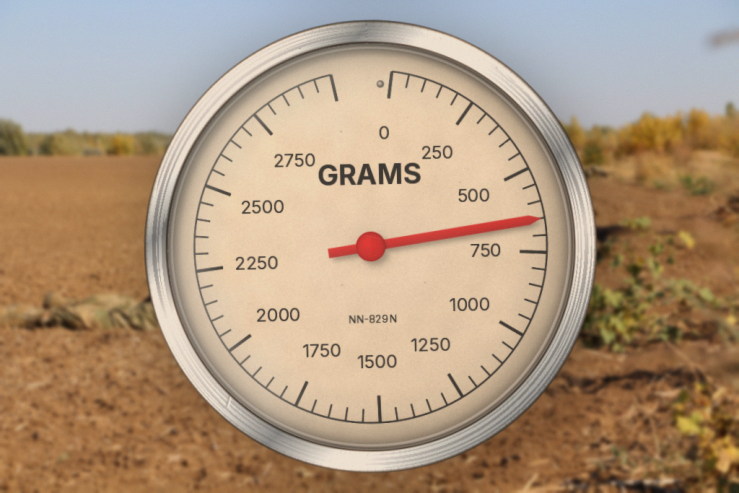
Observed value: {"value": 650, "unit": "g"}
